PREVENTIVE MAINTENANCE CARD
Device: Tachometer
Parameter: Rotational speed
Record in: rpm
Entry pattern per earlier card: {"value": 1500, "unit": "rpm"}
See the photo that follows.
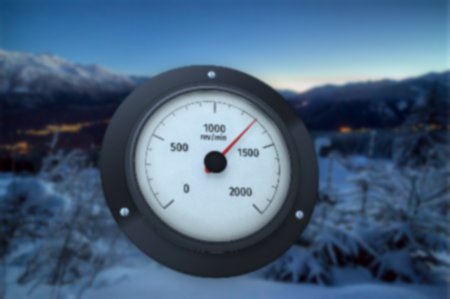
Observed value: {"value": 1300, "unit": "rpm"}
